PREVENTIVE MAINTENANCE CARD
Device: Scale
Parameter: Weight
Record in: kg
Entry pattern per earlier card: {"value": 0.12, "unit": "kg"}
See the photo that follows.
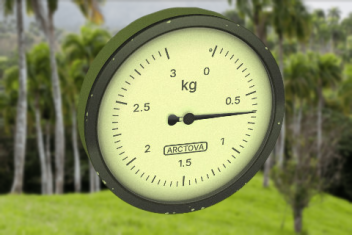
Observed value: {"value": 0.65, "unit": "kg"}
